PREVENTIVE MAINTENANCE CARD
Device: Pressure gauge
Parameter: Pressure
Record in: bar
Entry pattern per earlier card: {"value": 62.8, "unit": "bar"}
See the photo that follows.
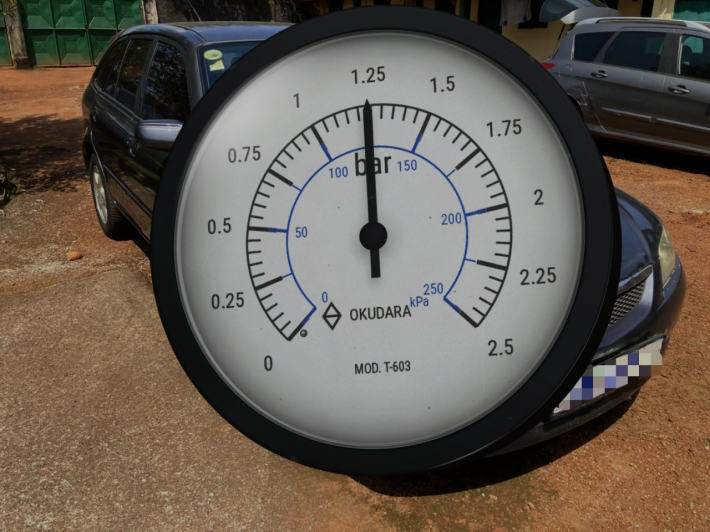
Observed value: {"value": 1.25, "unit": "bar"}
